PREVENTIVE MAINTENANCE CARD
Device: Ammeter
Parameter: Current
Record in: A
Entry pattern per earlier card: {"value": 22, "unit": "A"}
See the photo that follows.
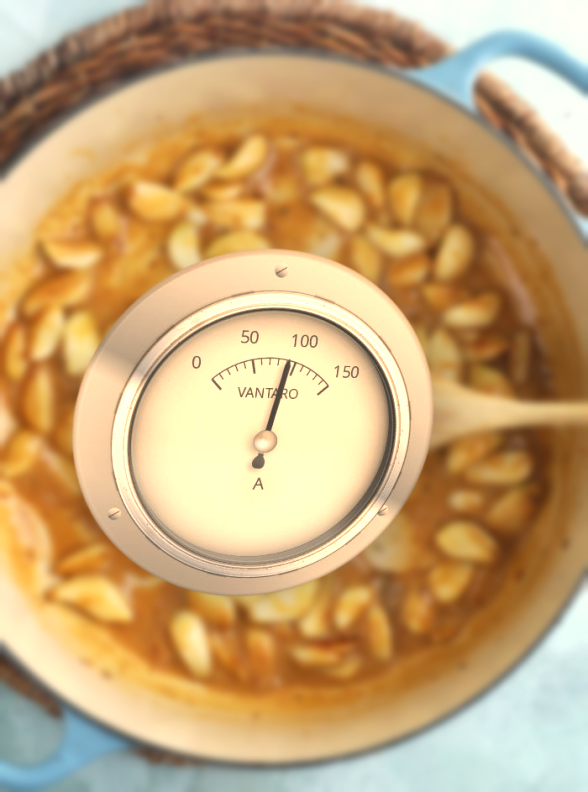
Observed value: {"value": 90, "unit": "A"}
